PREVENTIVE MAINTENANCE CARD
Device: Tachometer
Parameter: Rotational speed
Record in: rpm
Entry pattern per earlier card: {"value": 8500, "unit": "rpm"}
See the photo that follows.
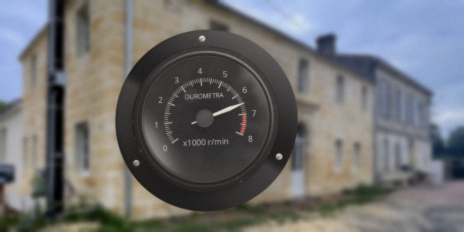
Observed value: {"value": 6500, "unit": "rpm"}
